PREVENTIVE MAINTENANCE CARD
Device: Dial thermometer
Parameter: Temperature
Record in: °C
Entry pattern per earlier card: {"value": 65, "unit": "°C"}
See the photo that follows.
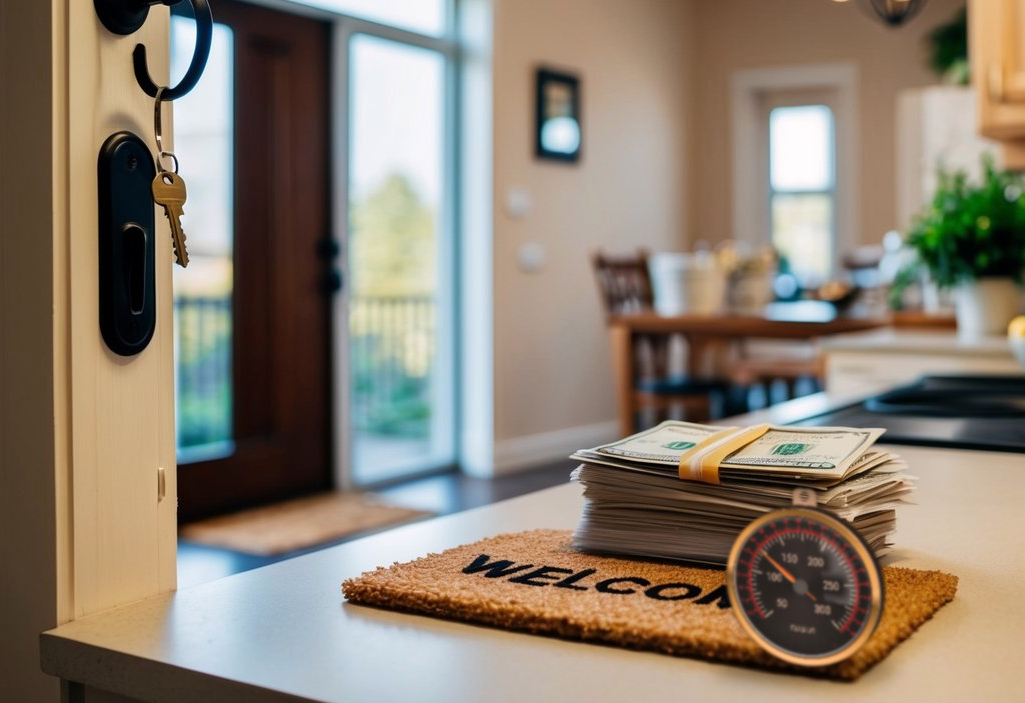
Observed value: {"value": 125, "unit": "°C"}
